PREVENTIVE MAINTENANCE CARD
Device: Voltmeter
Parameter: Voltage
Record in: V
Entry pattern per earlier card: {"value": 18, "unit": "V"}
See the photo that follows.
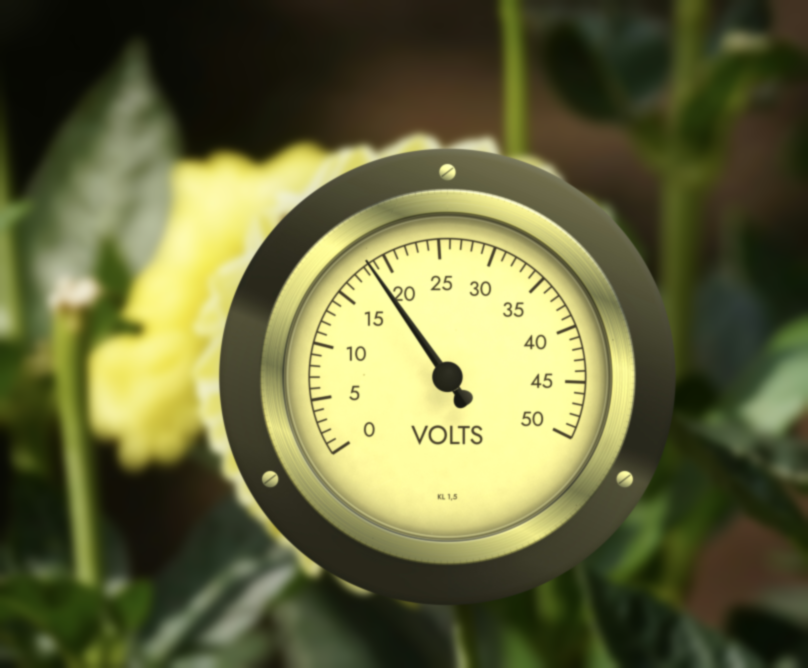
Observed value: {"value": 18.5, "unit": "V"}
